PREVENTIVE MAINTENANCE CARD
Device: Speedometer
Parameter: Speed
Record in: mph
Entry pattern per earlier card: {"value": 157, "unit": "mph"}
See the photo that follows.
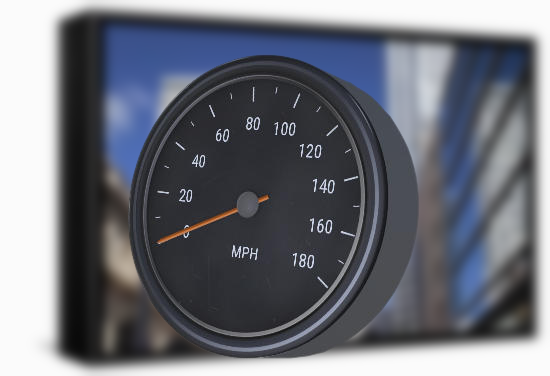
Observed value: {"value": 0, "unit": "mph"}
